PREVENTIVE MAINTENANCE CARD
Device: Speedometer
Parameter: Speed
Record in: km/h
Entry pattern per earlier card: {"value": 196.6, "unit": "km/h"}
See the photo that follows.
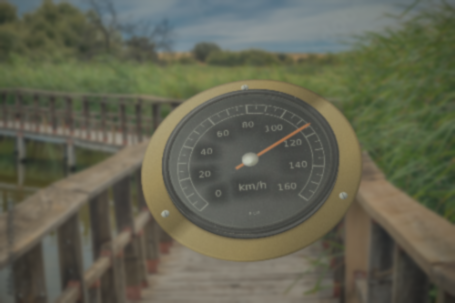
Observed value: {"value": 115, "unit": "km/h"}
